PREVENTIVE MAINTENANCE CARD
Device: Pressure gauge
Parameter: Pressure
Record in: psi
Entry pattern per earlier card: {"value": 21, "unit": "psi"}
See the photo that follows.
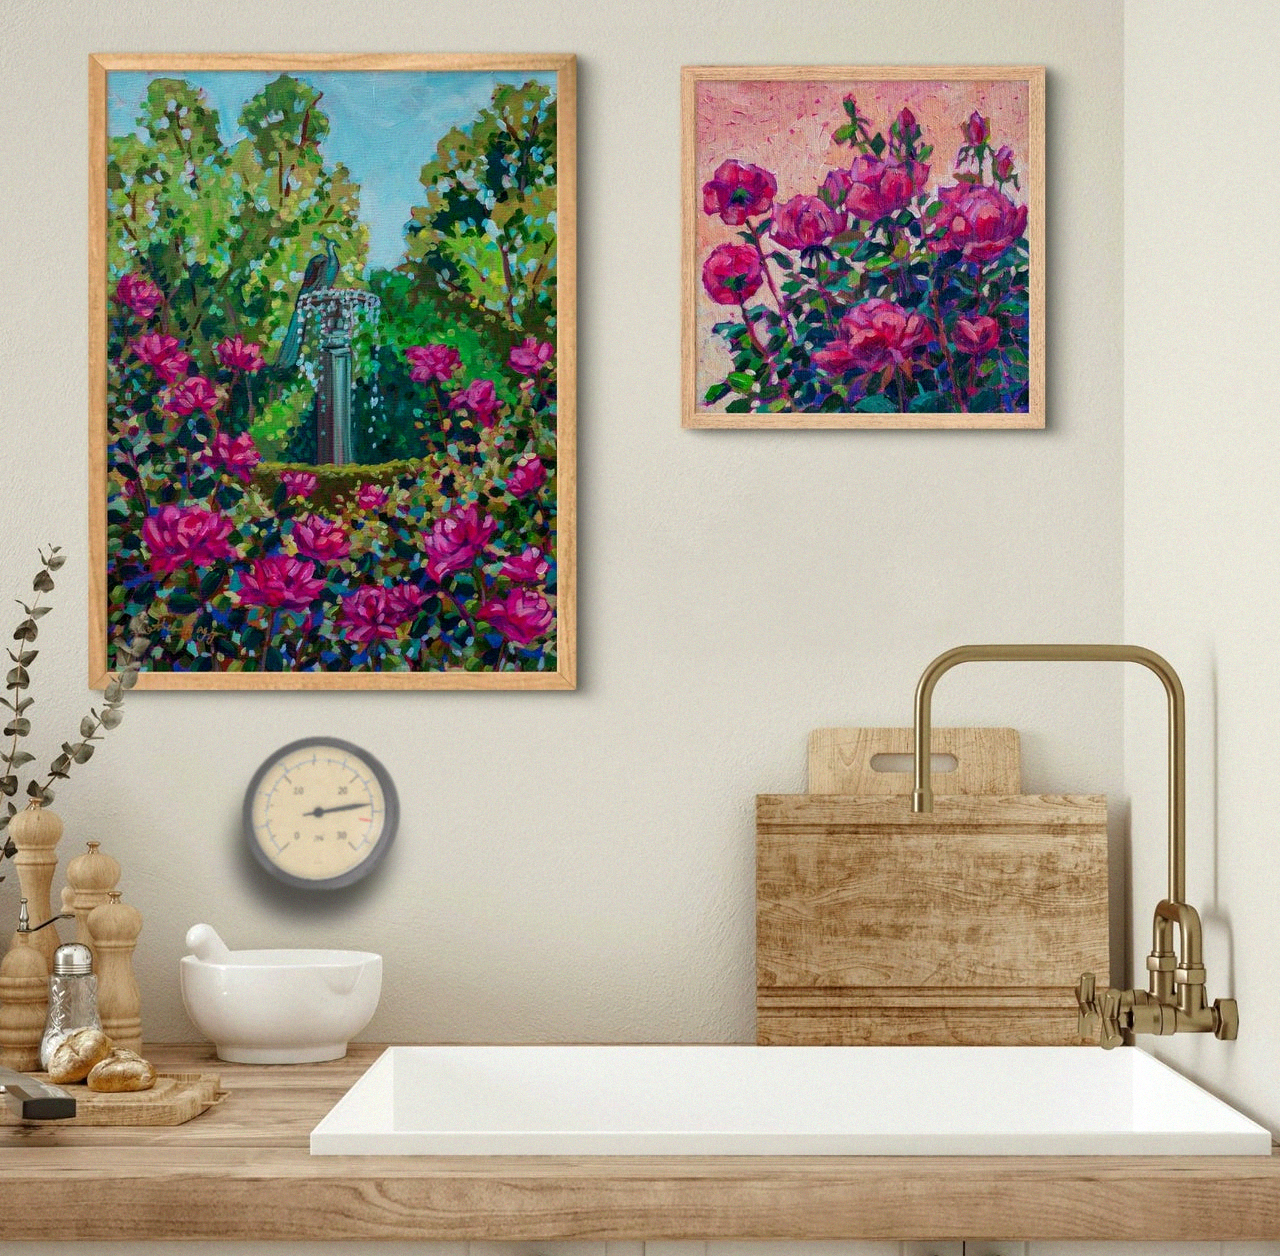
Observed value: {"value": 24, "unit": "psi"}
